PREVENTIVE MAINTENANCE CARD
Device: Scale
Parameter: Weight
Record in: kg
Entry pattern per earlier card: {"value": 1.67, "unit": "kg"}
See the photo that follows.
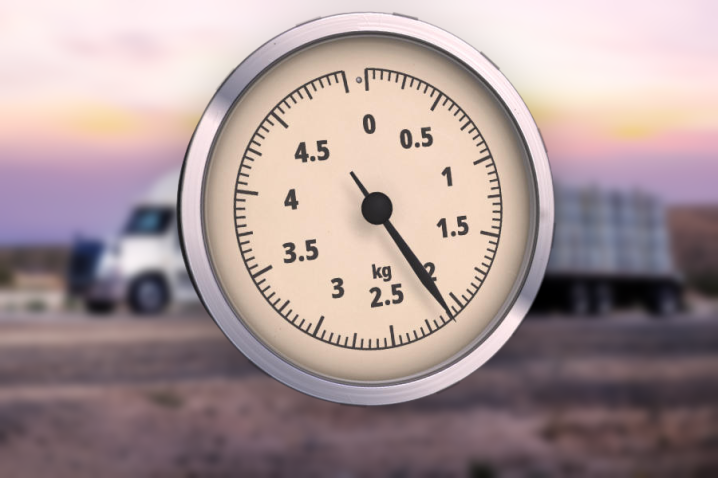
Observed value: {"value": 2.1, "unit": "kg"}
